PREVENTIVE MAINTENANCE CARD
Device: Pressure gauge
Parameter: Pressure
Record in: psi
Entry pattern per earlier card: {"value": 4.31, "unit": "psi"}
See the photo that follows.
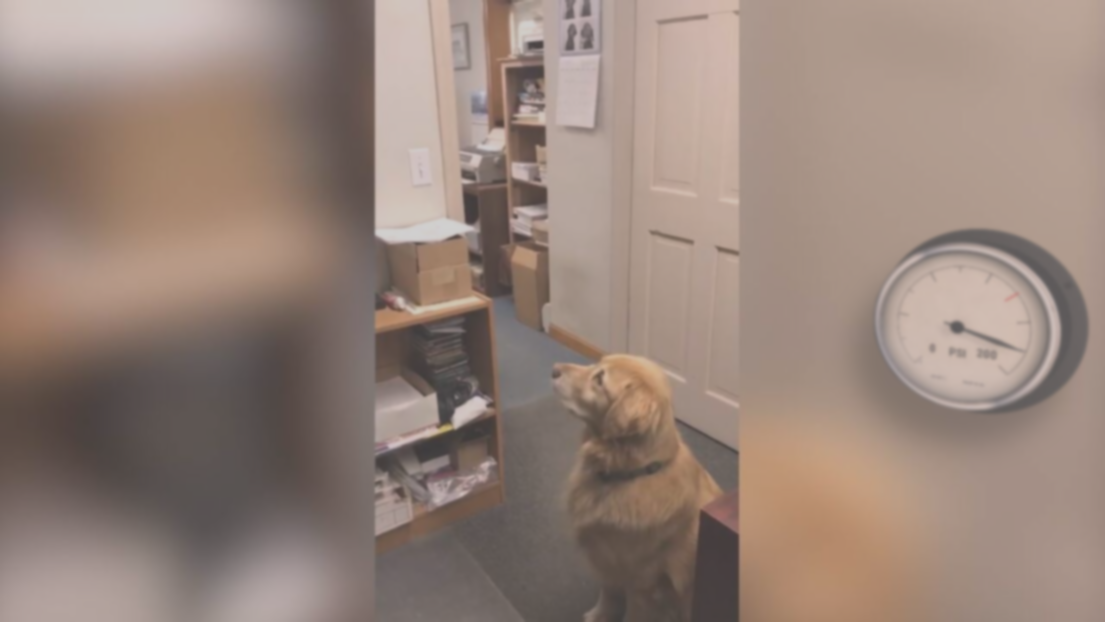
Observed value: {"value": 180, "unit": "psi"}
